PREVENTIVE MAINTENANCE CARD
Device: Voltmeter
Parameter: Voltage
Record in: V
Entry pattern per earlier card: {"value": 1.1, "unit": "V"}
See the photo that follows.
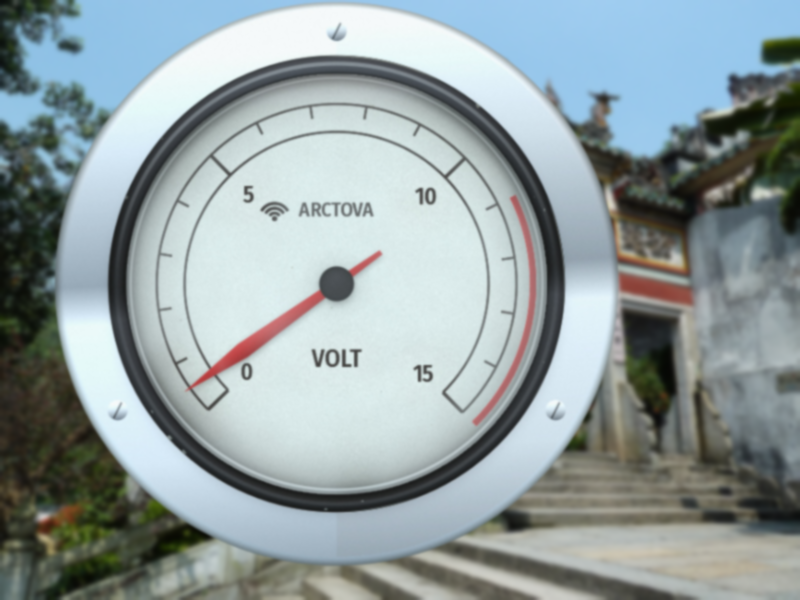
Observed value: {"value": 0.5, "unit": "V"}
